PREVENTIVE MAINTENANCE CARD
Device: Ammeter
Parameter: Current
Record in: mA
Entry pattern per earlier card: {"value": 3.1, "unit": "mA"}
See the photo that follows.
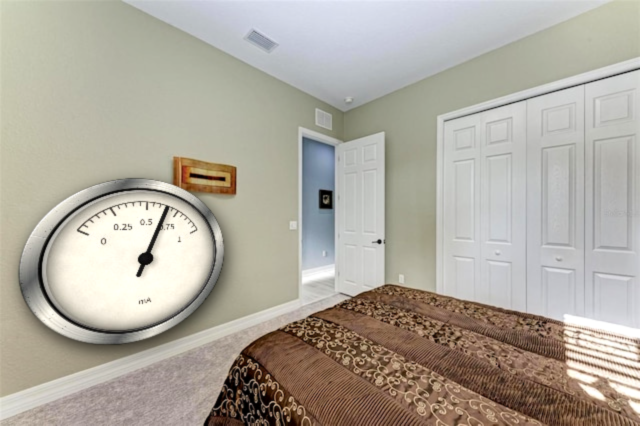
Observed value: {"value": 0.65, "unit": "mA"}
